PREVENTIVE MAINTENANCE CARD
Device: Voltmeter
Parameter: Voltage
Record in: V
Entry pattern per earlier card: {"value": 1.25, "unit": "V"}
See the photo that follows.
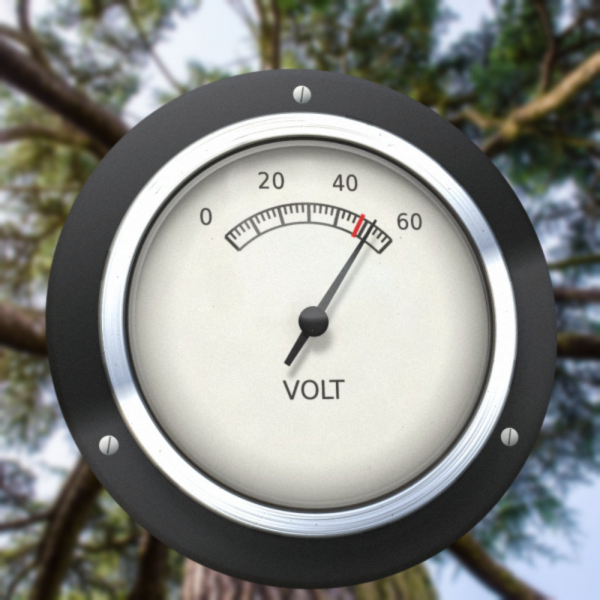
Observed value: {"value": 52, "unit": "V"}
